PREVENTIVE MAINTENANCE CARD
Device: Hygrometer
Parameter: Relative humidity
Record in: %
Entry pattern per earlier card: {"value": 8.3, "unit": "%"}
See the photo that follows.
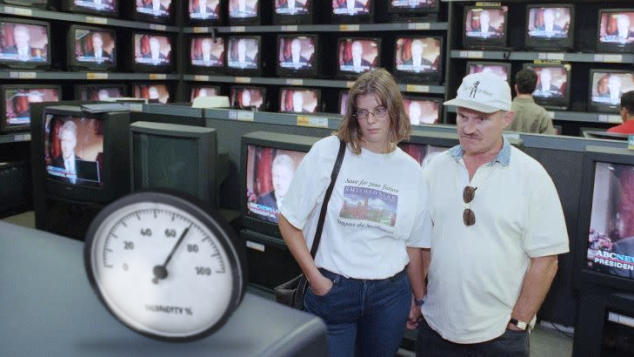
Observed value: {"value": 70, "unit": "%"}
